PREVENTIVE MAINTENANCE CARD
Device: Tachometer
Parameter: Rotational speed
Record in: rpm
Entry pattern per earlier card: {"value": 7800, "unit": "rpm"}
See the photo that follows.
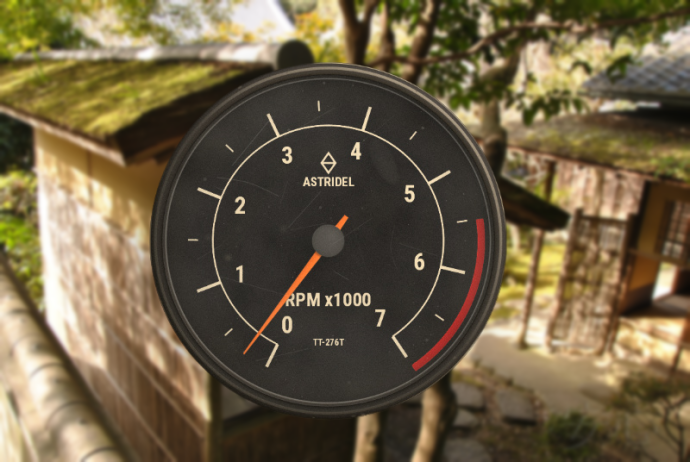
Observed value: {"value": 250, "unit": "rpm"}
